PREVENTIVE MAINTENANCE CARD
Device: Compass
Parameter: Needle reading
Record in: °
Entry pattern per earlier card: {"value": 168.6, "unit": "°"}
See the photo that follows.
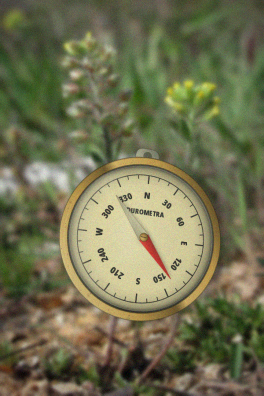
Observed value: {"value": 140, "unit": "°"}
